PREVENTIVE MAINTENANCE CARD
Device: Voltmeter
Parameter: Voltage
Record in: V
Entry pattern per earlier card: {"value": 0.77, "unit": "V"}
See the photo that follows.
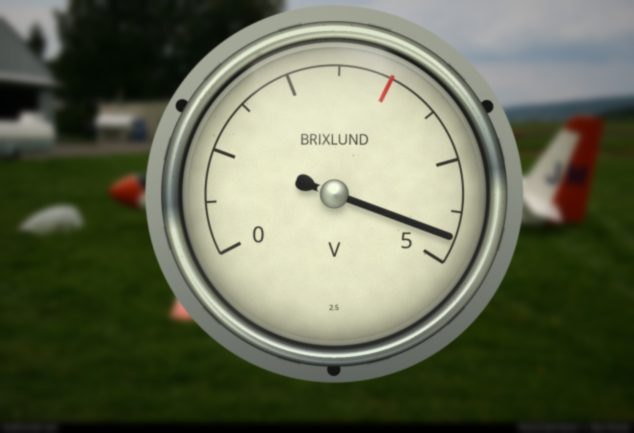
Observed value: {"value": 4.75, "unit": "V"}
